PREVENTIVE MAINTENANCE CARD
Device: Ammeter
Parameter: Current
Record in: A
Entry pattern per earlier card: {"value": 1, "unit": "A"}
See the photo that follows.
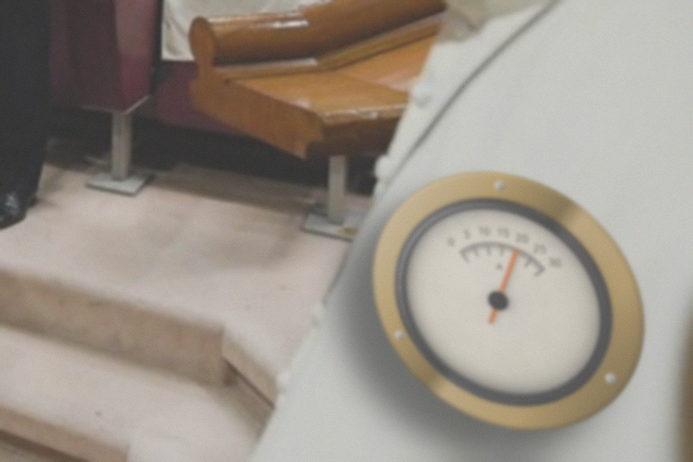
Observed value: {"value": 20, "unit": "A"}
